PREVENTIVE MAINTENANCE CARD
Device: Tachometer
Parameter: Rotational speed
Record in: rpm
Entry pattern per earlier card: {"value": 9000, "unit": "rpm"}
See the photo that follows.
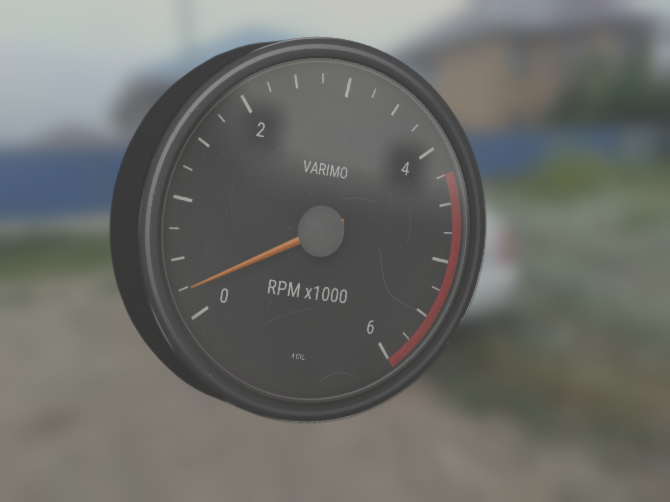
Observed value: {"value": 250, "unit": "rpm"}
